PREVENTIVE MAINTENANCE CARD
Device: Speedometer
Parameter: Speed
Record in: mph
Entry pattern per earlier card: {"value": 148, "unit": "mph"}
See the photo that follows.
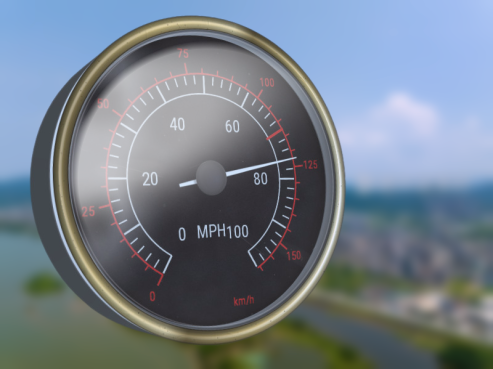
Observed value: {"value": 76, "unit": "mph"}
